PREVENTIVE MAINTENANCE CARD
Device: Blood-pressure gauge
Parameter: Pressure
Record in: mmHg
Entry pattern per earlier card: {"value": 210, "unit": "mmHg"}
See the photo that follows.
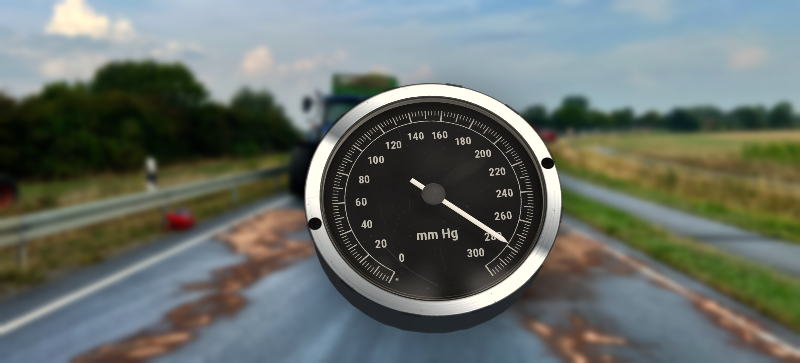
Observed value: {"value": 280, "unit": "mmHg"}
